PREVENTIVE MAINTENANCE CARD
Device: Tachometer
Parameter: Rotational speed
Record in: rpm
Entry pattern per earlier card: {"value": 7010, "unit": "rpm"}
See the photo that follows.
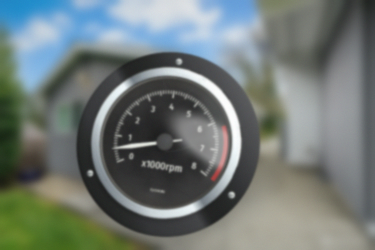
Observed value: {"value": 500, "unit": "rpm"}
